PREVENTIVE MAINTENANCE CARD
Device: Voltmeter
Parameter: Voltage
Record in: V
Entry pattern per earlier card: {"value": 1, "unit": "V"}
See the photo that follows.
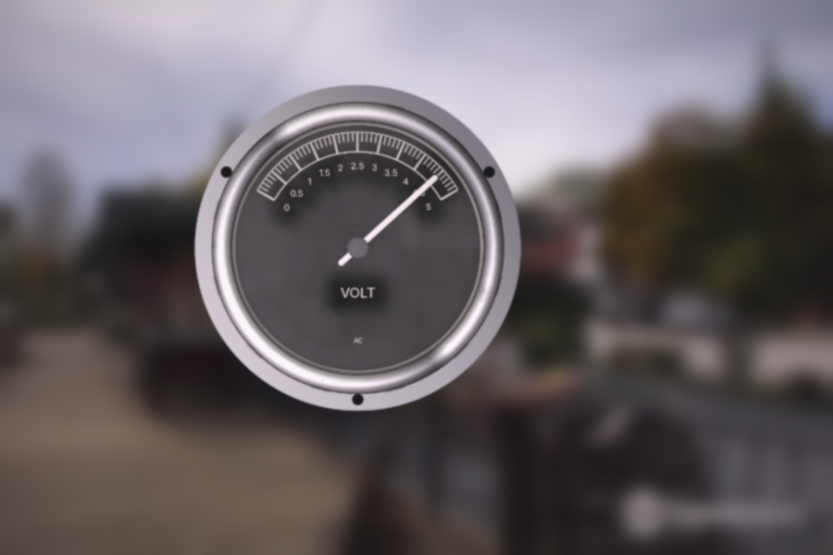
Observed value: {"value": 4.5, "unit": "V"}
